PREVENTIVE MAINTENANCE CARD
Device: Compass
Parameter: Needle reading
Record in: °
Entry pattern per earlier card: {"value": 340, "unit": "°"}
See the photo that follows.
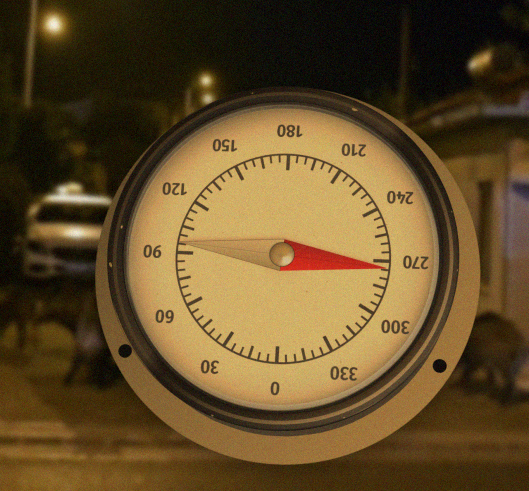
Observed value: {"value": 275, "unit": "°"}
